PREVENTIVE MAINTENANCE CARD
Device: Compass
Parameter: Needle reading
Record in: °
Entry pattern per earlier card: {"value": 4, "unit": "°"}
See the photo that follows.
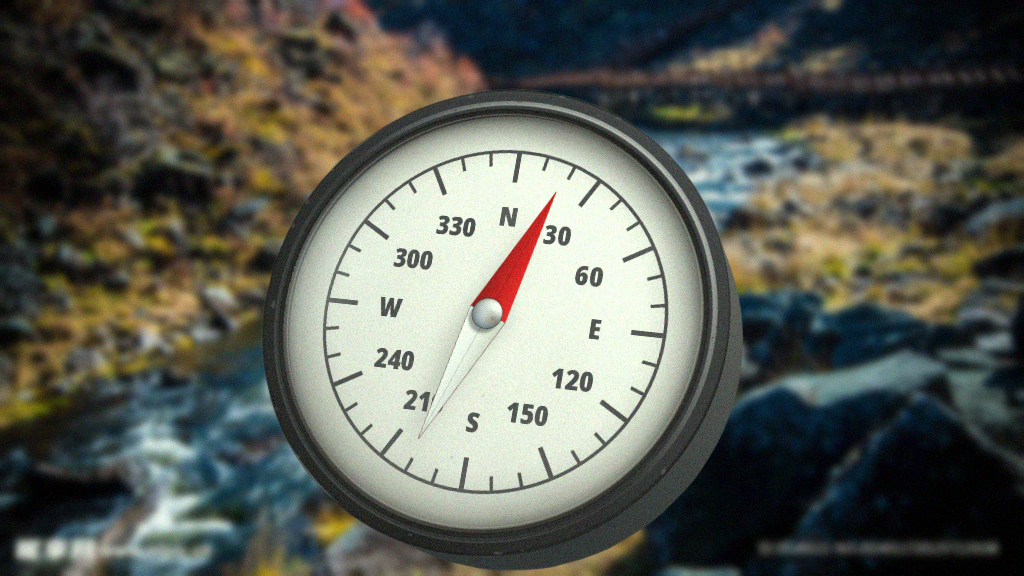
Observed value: {"value": 20, "unit": "°"}
